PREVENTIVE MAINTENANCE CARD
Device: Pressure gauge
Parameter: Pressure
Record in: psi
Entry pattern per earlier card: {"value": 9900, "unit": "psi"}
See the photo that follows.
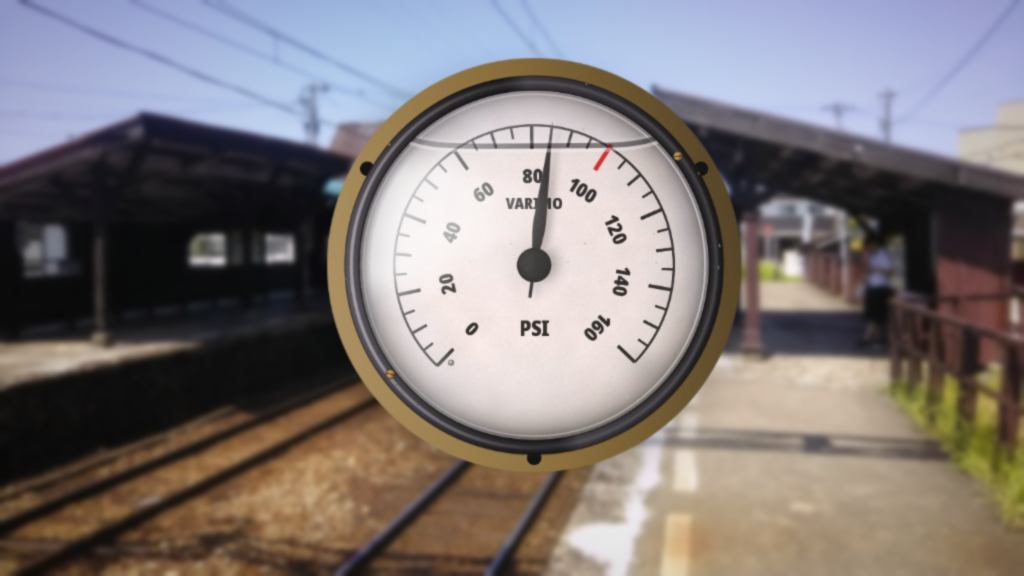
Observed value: {"value": 85, "unit": "psi"}
